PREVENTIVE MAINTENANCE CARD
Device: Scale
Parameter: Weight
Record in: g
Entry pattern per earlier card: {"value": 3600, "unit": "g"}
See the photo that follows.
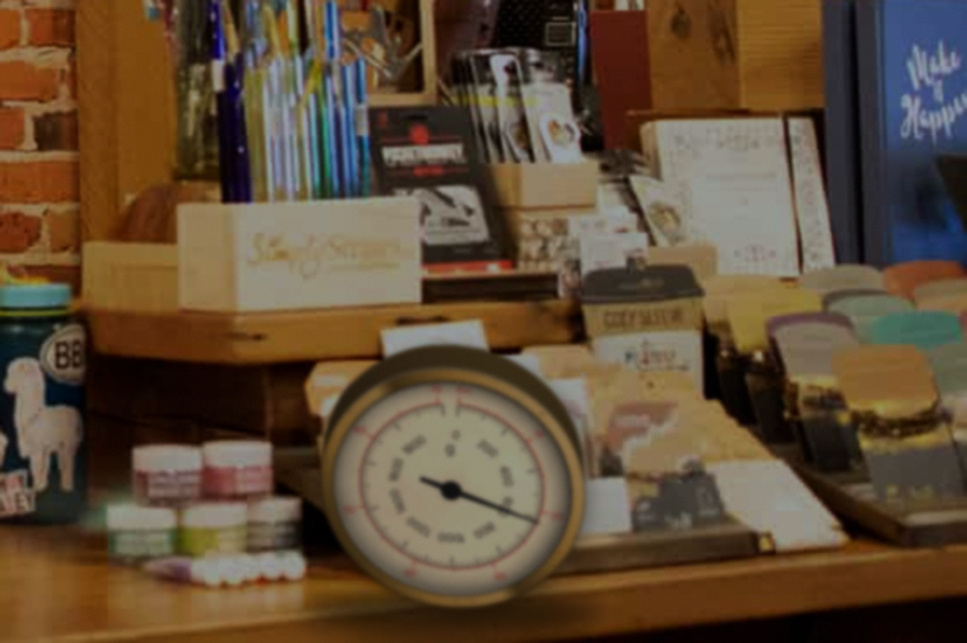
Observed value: {"value": 600, "unit": "g"}
